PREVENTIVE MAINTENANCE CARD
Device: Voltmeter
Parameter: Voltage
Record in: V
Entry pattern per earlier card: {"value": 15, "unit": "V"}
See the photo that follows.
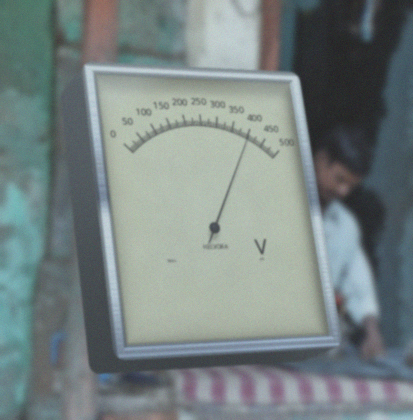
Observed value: {"value": 400, "unit": "V"}
